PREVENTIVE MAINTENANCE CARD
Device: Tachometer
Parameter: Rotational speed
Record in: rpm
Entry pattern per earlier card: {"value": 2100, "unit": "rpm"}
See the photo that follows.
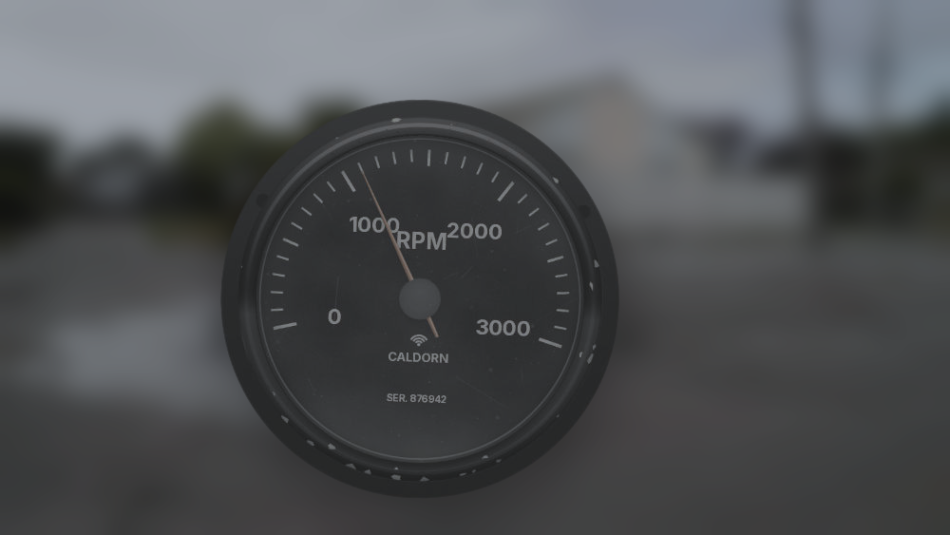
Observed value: {"value": 1100, "unit": "rpm"}
